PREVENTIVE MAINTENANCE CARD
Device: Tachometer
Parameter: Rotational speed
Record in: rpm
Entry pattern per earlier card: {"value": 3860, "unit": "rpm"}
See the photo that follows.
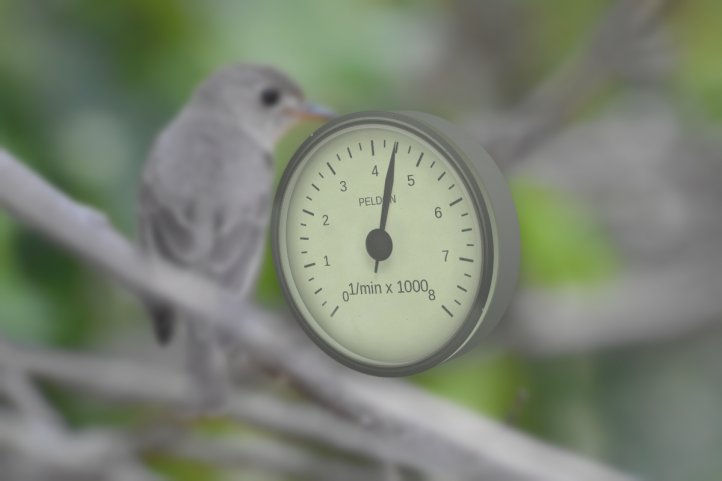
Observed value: {"value": 4500, "unit": "rpm"}
